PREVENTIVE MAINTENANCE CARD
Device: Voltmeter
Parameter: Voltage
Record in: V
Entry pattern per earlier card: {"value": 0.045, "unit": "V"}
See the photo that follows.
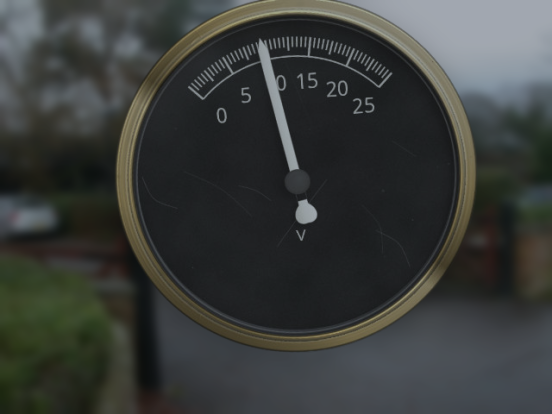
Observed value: {"value": 9.5, "unit": "V"}
